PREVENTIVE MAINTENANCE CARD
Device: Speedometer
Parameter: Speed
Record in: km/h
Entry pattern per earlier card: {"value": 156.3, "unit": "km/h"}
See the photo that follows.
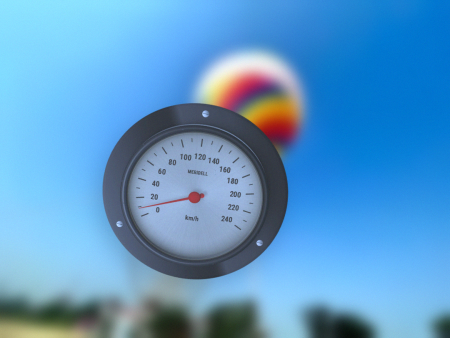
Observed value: {"value": 10, "unit": "km/h"}
